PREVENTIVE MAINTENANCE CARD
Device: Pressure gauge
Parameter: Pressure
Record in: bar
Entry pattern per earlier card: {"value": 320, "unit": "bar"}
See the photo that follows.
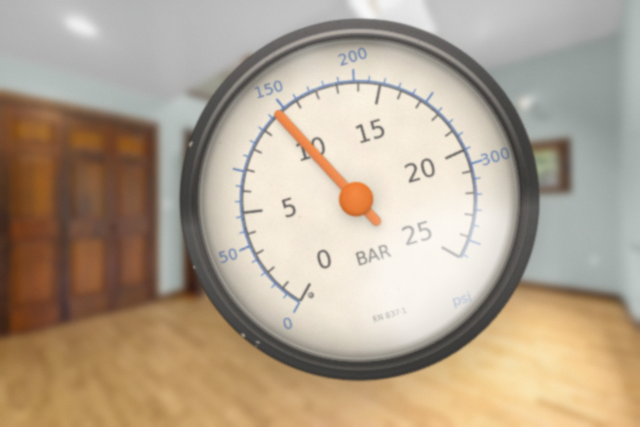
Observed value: {"value": 10, "unit": "bar"}
